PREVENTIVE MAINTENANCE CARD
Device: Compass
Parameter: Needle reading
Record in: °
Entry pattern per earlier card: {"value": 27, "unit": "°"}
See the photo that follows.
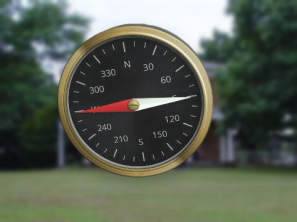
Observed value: {"value": 270, "unit": "°"}
